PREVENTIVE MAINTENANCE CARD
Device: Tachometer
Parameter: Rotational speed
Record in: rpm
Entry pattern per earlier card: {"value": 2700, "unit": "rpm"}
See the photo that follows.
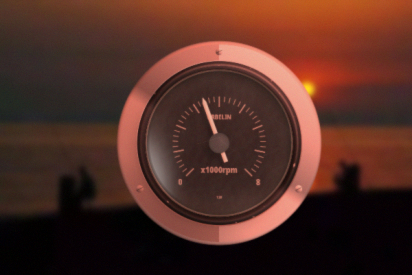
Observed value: {"value": 3400, "unit": "rpm"}
